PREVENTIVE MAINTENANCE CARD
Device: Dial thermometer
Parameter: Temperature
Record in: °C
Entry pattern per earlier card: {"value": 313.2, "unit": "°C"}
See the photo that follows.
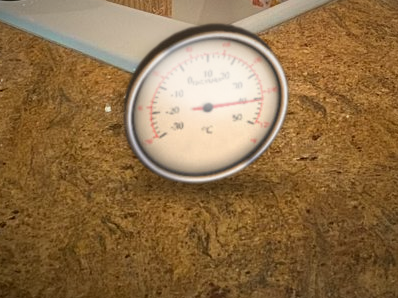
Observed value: {"value": 40, "unit": "°C"}
